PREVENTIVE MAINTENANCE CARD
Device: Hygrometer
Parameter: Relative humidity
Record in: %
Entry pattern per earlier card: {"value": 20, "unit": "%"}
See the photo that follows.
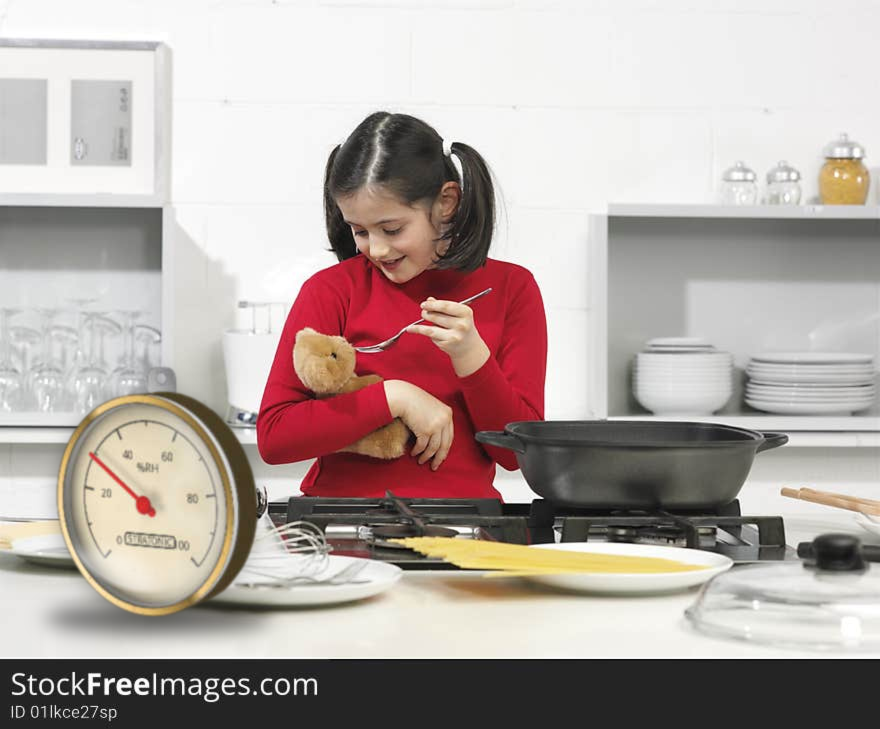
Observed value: {"value": 30, "unit": "%"}
